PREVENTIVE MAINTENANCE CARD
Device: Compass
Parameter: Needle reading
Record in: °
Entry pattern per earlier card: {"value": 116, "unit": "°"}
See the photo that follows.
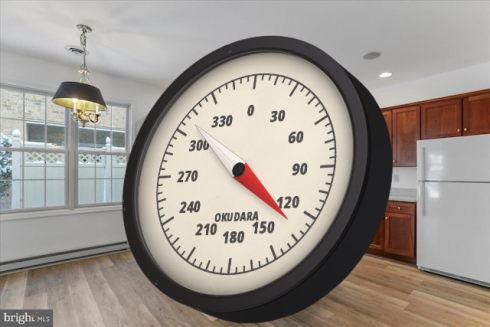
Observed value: {"value": 130, "unit": "°"}
